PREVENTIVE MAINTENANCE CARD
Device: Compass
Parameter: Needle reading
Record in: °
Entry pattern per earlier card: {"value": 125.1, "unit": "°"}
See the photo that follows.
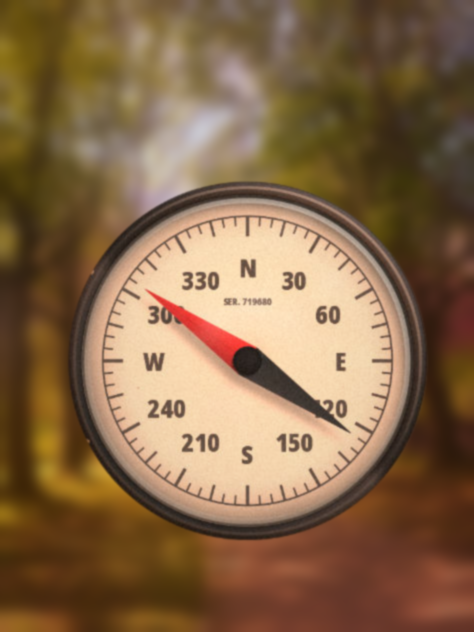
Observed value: {"value": 305, "unit": "°"}
